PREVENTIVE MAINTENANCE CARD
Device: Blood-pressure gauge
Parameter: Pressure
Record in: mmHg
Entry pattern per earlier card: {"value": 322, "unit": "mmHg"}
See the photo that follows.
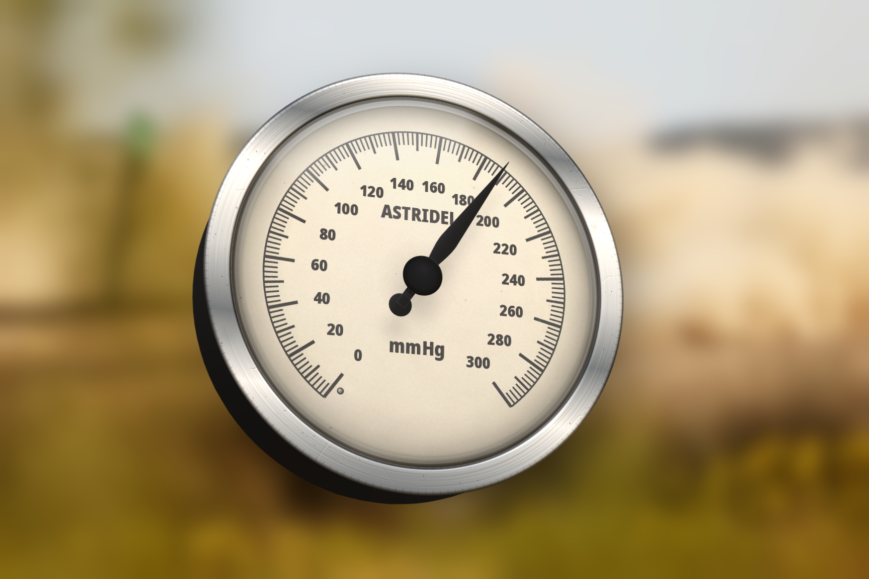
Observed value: {"value": 188, "unit": "mmHg"}
